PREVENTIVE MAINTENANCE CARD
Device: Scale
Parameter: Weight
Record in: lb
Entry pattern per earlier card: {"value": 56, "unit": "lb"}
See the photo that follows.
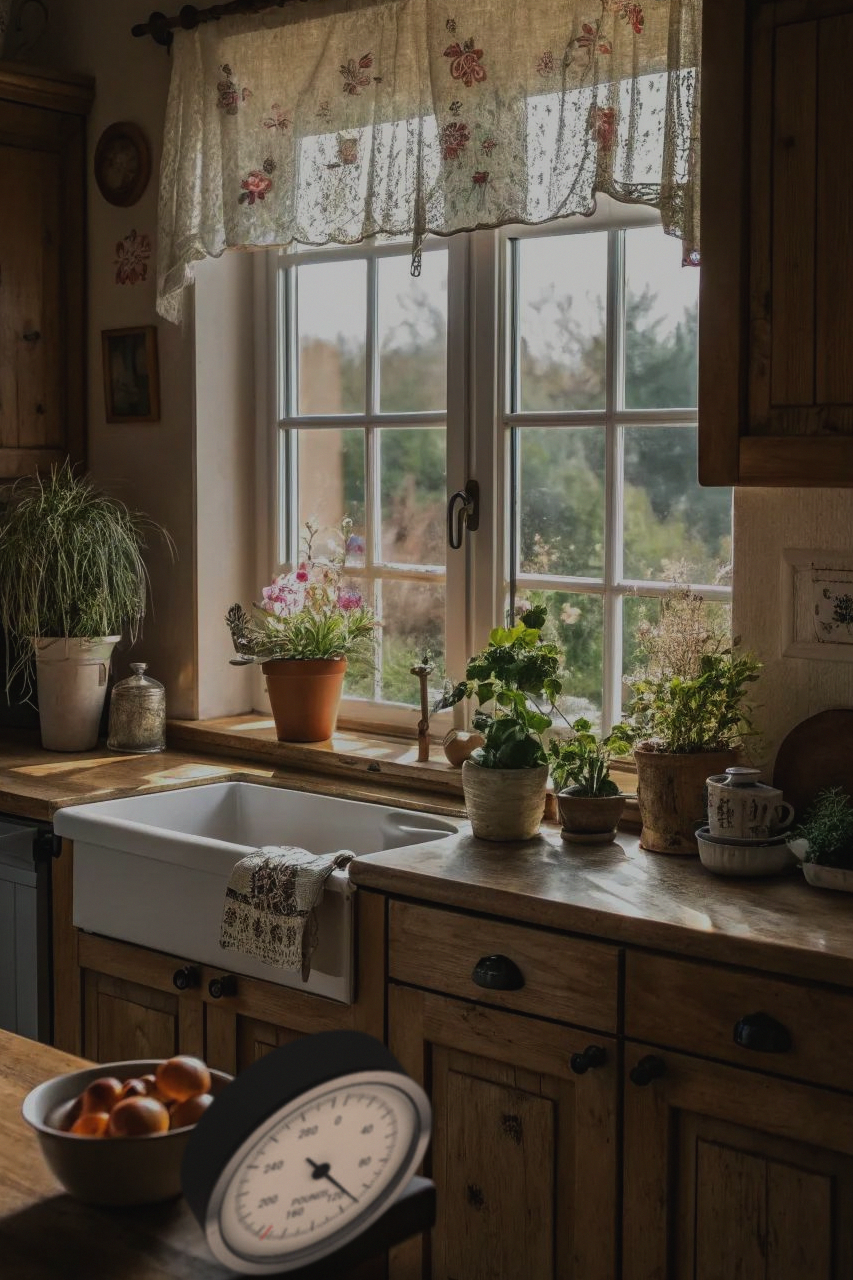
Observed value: {"value": 110, "unit": "lb"}
